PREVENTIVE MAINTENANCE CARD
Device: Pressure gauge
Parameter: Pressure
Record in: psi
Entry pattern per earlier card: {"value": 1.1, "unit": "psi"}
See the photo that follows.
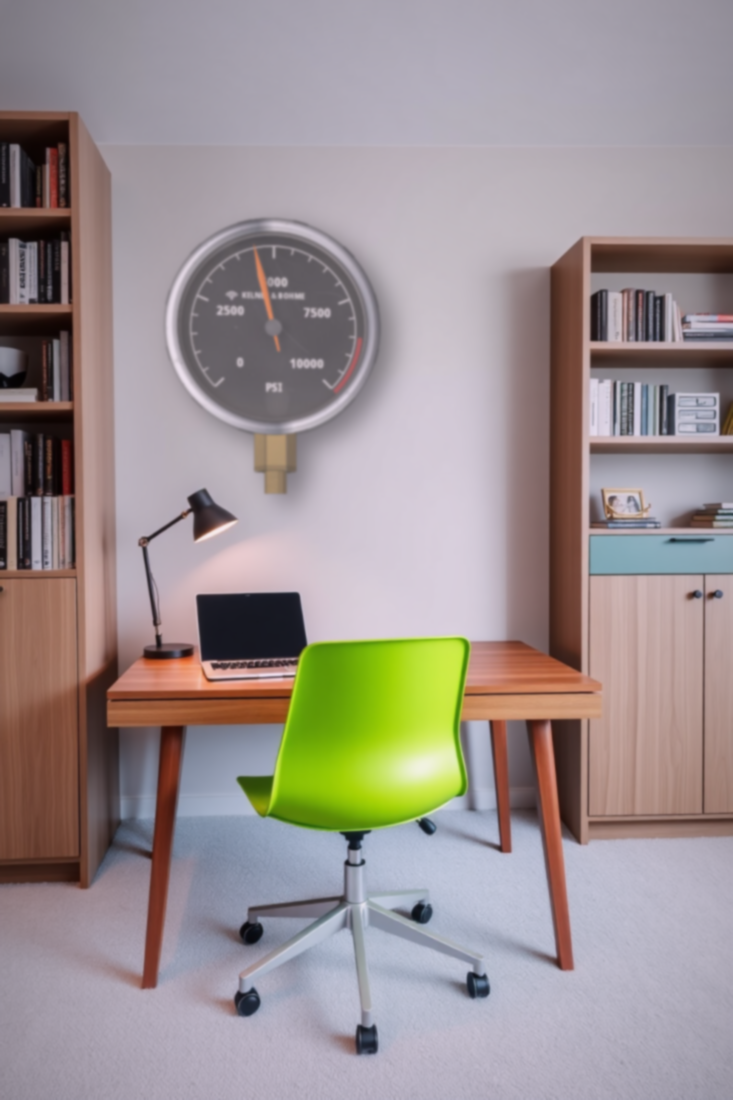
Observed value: {"value": 4500, "unit": "psi"}
